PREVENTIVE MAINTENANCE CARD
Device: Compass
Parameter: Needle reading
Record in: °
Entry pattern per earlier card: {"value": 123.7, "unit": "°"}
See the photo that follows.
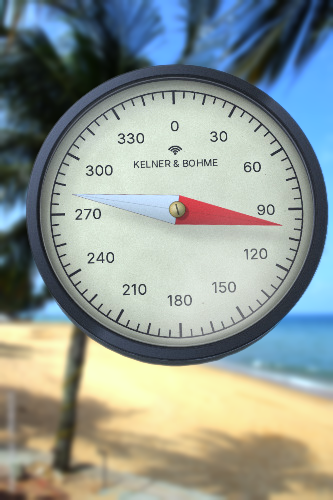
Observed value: {"value": 100, "unit": "°"}
